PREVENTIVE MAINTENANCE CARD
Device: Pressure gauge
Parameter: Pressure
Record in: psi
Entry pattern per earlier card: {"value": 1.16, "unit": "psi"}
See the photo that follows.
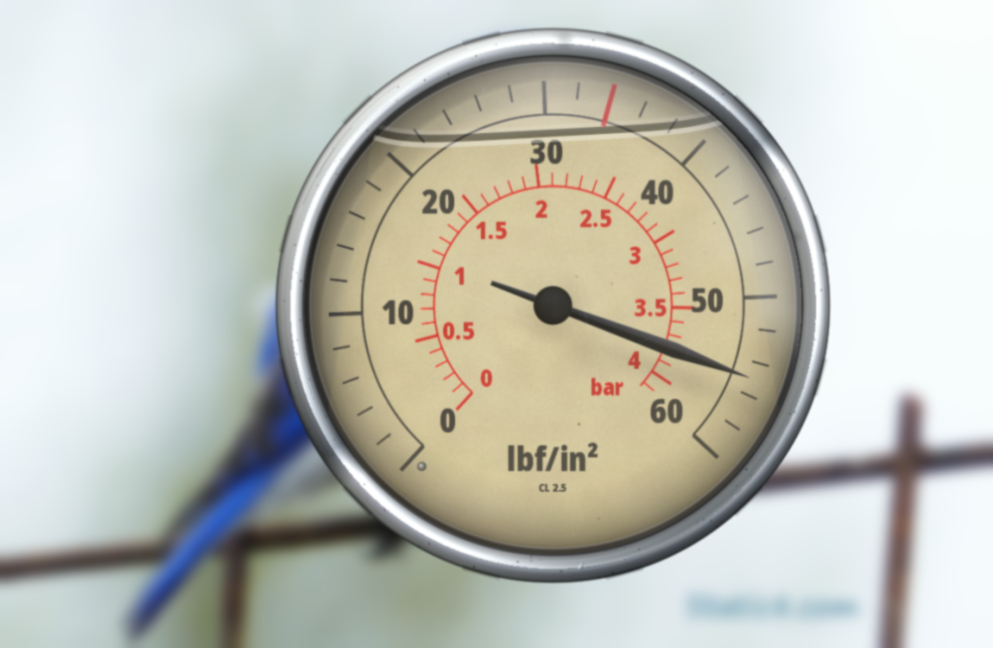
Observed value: {"value": 55, "unit": "psi"}
